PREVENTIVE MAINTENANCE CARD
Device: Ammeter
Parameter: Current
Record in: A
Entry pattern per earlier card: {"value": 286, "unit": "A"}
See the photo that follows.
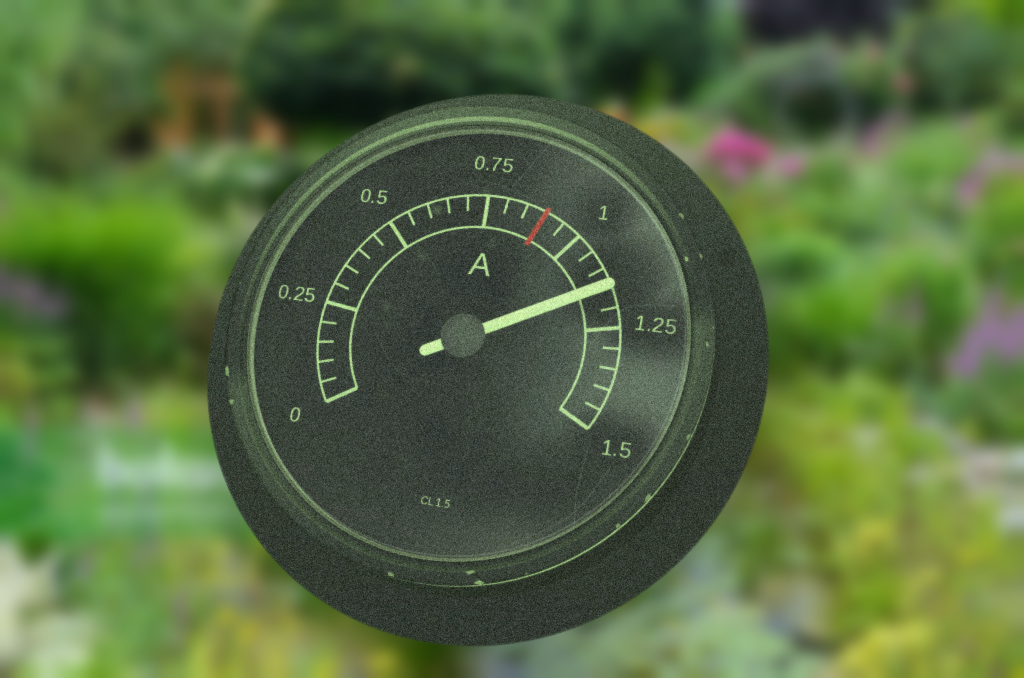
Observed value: {"value": 1.15, "unit": "A"}
